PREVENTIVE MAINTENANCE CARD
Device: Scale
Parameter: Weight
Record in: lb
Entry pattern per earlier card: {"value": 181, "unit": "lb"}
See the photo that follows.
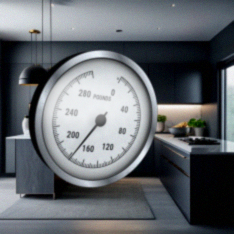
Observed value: {"value": 180, "unit": "lb"}
